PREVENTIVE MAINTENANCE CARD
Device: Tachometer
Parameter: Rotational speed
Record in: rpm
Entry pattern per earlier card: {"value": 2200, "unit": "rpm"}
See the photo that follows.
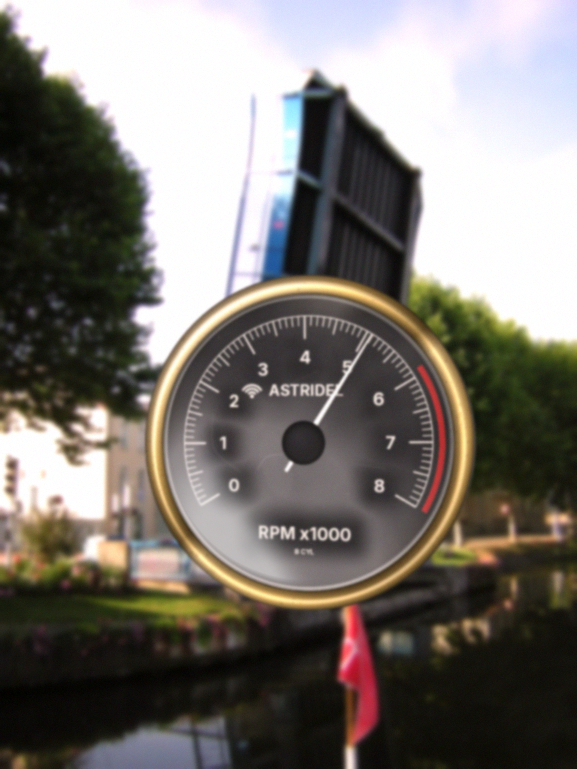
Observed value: {"value": 5100, "unit": "rpm"}
